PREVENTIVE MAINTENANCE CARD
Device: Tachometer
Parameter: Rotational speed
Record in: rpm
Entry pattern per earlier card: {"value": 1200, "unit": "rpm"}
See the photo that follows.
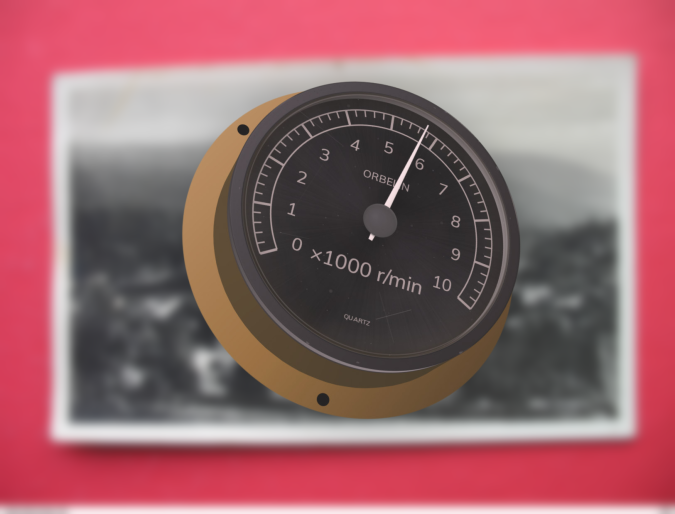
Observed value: {"value": 5700, "unit": "rpm"}
